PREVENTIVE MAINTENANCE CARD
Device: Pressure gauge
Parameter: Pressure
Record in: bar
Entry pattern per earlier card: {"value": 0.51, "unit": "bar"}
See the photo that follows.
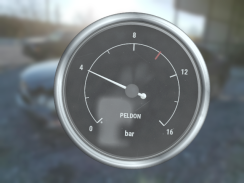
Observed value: {"value": 4, "unit": "bar"}
